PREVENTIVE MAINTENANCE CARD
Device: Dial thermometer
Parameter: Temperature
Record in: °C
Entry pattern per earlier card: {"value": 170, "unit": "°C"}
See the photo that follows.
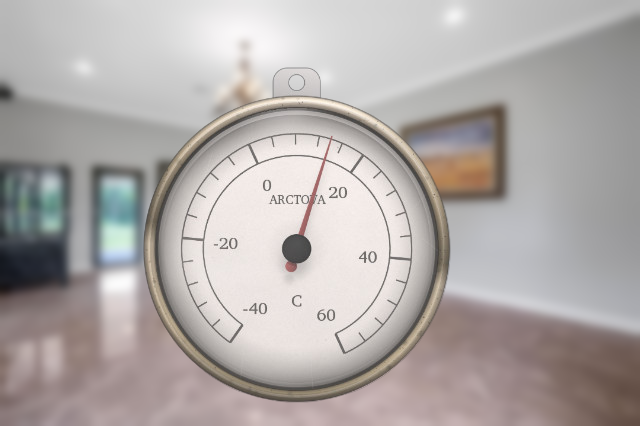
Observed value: {"value": 14, "unit": "°C"}
